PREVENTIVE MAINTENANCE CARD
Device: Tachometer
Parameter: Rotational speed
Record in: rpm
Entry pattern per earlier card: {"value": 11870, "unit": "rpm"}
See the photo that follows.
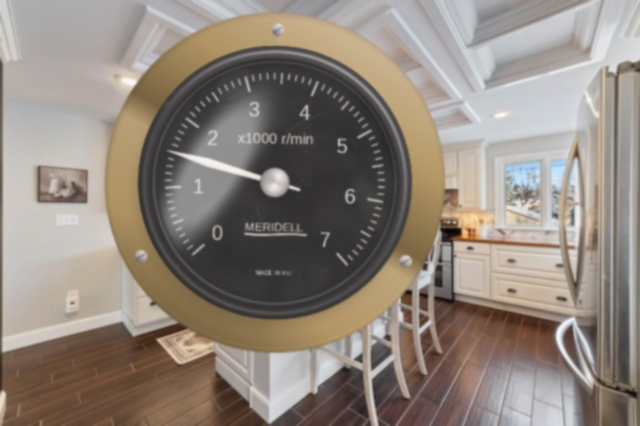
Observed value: {"value": 1500, "unit": "rpm"}
